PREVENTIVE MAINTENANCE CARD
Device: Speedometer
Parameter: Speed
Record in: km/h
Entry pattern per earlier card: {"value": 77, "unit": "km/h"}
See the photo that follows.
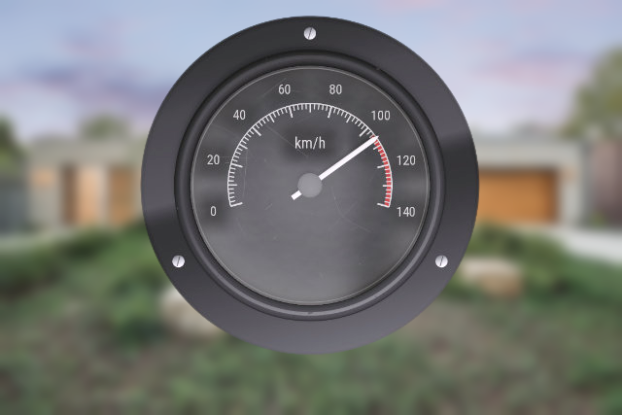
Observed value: {"value": 106, "unit": "km/h"}
